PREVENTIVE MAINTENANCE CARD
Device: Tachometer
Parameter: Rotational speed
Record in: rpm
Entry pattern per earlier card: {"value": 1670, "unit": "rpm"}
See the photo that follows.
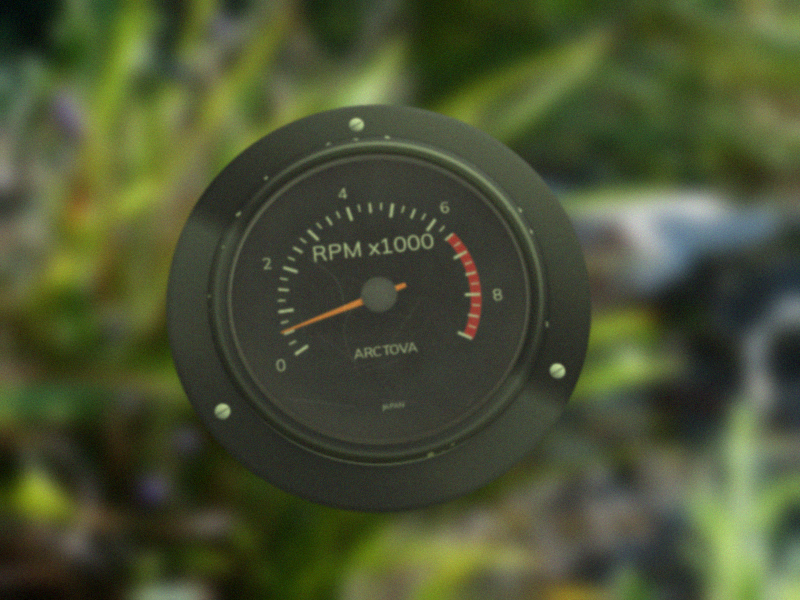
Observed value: {"value": 500, "unit": "rpm"}
